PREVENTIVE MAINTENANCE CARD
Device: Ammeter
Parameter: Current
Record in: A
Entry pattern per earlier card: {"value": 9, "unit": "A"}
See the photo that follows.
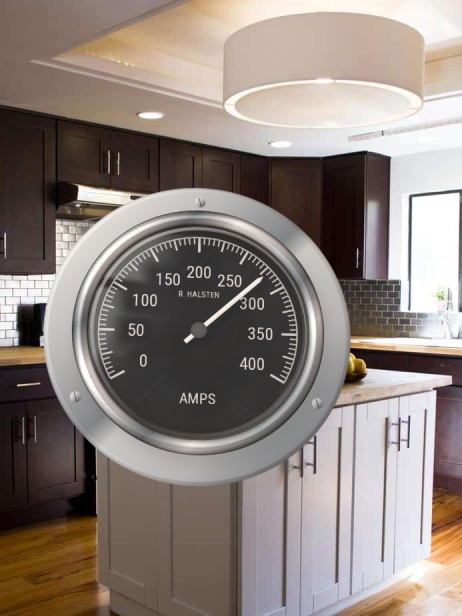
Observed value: {"value": 280, "unit": "A"}
